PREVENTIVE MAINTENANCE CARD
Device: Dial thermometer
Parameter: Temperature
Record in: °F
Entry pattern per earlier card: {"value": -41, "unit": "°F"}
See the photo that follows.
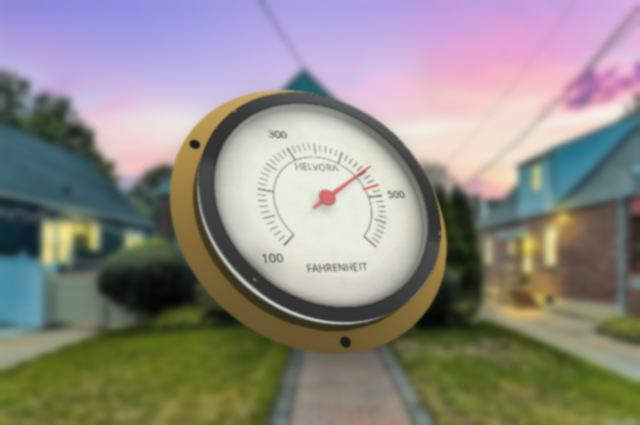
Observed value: {"value": 450, "unit": "°F"}
